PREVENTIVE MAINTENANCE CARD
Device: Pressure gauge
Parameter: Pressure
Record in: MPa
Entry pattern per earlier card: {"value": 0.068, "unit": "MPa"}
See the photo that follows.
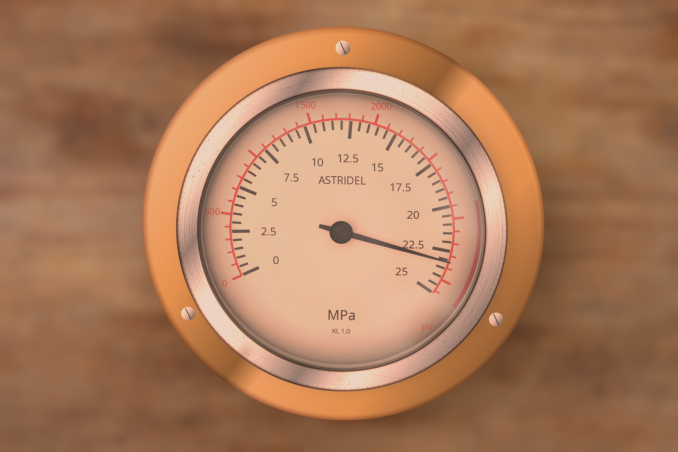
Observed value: {"value": 23, "unit": "MPa"}
